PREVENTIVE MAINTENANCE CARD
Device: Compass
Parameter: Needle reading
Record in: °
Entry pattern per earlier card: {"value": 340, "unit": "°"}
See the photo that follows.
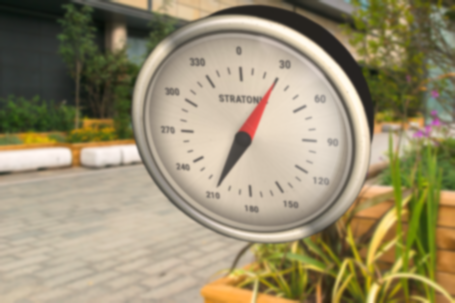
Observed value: {"value": 30, "unit": "°"}
